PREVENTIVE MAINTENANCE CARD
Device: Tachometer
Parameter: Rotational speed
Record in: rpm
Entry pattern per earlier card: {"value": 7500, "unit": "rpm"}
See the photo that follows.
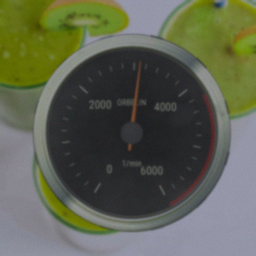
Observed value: {"value": 3100, "unit": "rpm"}
